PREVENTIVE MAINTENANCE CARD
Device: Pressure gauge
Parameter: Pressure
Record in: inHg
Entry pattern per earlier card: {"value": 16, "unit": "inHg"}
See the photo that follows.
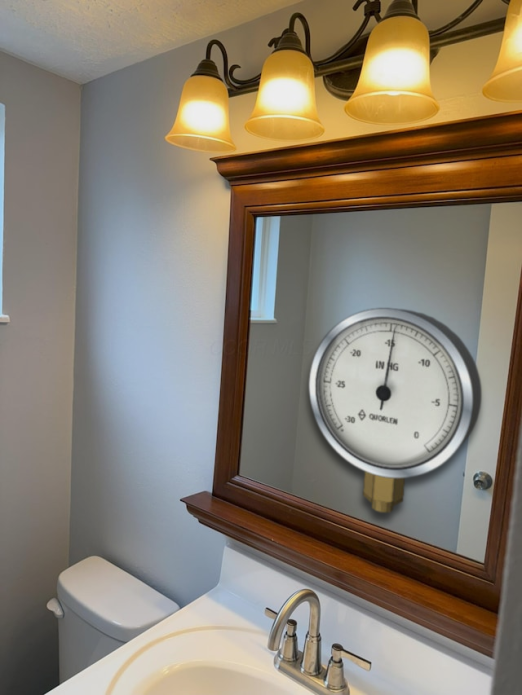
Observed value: {"value": -14.5, "unit": "inHg"}
